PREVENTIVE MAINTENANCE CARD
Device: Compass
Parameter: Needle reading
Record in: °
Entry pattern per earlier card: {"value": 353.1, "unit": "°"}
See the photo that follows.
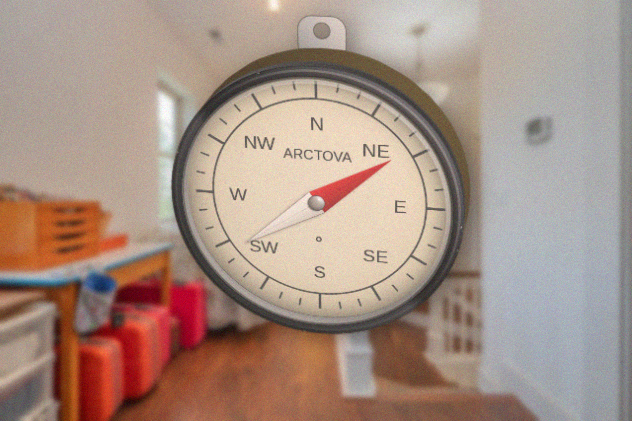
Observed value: {"value": 55, "unit": "°"}
